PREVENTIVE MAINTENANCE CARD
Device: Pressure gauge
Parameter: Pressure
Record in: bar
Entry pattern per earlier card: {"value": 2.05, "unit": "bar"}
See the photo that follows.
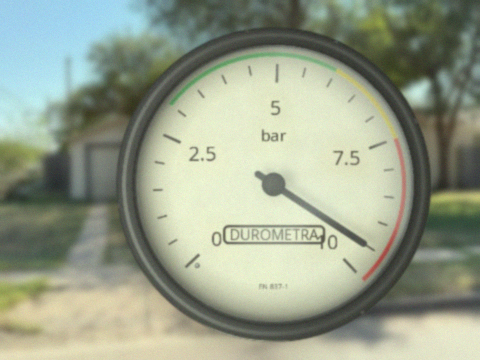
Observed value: {"value": 9.5, "unit": "bar"}
